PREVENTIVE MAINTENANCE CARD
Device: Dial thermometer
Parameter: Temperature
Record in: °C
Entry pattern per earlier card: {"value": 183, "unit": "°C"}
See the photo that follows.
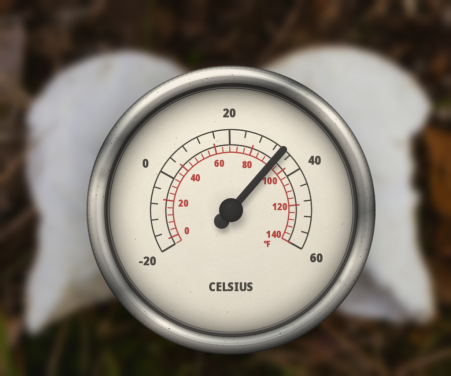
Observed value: {"value": 34, "unit": "°C"}
